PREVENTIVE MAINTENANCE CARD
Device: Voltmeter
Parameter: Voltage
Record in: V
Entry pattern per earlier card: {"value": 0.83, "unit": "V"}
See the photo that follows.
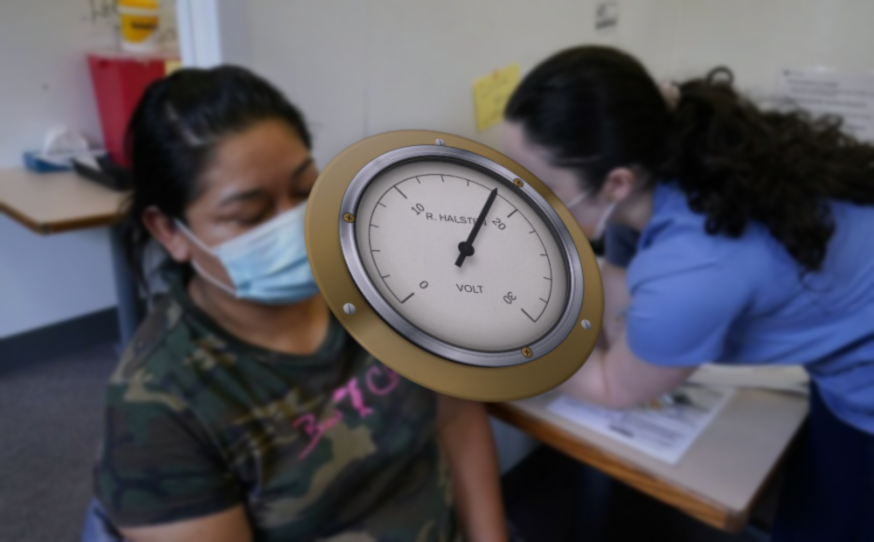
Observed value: {"value": 18, "unit": "V"}
